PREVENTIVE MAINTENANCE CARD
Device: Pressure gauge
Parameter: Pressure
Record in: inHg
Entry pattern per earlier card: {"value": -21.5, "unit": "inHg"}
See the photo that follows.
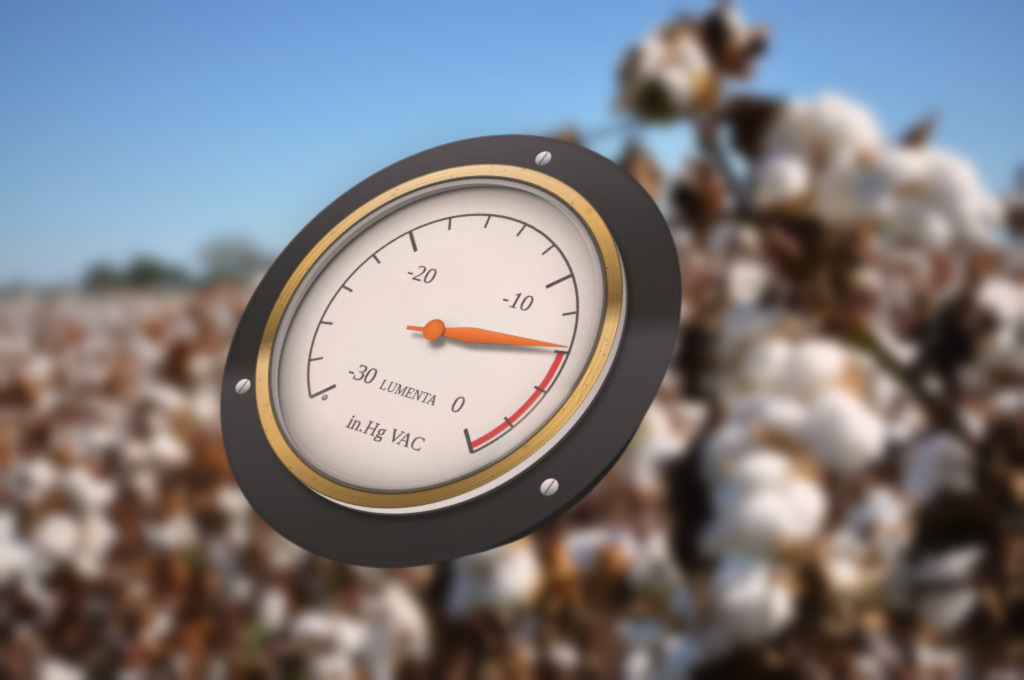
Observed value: {"value": -6, "unit": "inHg"}
